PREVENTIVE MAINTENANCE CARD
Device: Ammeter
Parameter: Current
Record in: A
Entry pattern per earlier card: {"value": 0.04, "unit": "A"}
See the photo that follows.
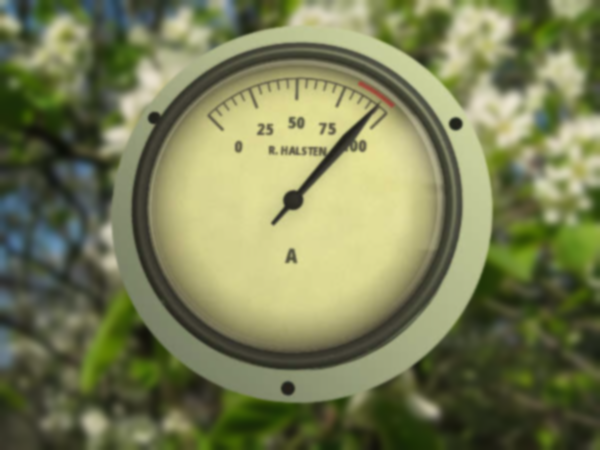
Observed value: {"value": 95, "unit": "A"}
